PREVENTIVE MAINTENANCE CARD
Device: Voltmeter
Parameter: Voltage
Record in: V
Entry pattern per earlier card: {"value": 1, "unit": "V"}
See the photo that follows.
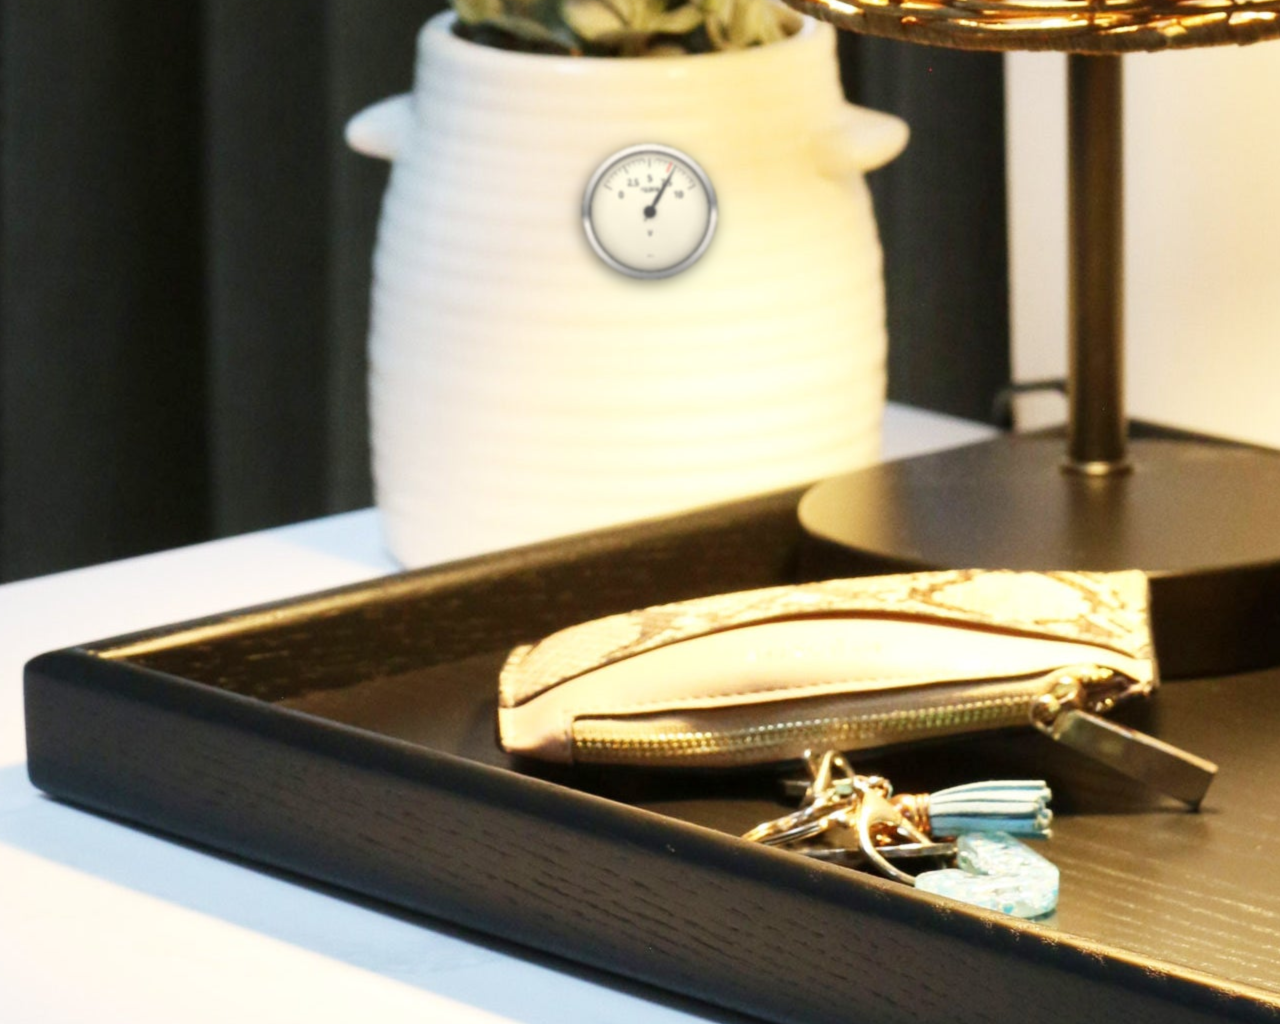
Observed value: {"value": 7.5, "unit": "V"}
